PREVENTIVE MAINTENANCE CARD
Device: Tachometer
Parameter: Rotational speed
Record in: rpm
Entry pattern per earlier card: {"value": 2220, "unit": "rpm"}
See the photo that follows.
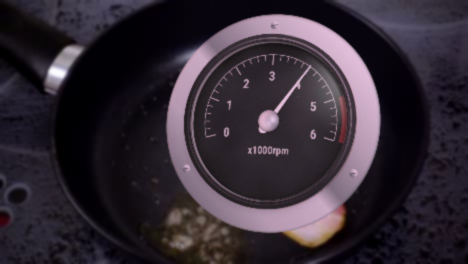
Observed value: {"value": 4000, "unit": "rpm"}
